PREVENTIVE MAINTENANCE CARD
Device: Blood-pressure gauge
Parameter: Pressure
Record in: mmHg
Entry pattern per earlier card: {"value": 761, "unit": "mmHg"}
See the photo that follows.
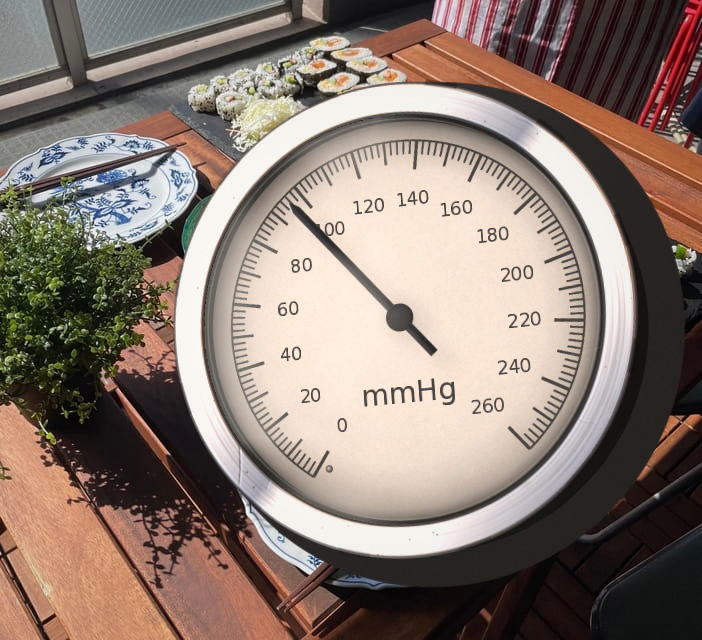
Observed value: {"value": 96, "unit": "mmHg"}
